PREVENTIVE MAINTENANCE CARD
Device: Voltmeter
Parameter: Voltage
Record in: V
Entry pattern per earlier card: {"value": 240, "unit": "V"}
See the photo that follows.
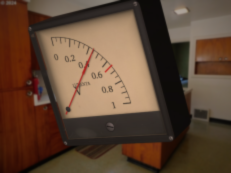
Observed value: {"value": 0.45, "unit": "V"}
